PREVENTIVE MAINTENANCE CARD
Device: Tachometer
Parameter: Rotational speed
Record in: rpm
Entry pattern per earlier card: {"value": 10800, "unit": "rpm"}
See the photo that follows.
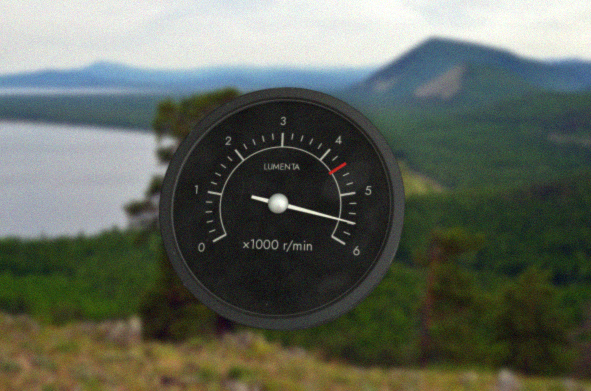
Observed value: {"value": 5600, "unit": "rpm"}
